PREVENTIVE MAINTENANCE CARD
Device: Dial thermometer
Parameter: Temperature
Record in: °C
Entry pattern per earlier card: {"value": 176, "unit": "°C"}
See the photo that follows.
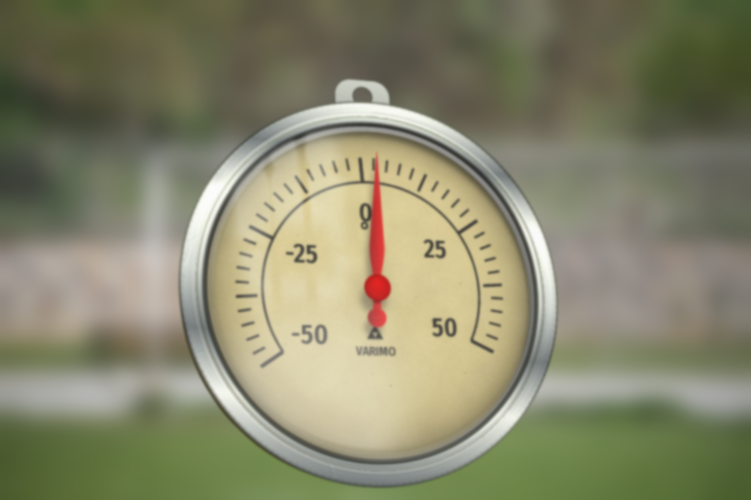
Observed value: {"value": 2.5, "unit": "°C"}
